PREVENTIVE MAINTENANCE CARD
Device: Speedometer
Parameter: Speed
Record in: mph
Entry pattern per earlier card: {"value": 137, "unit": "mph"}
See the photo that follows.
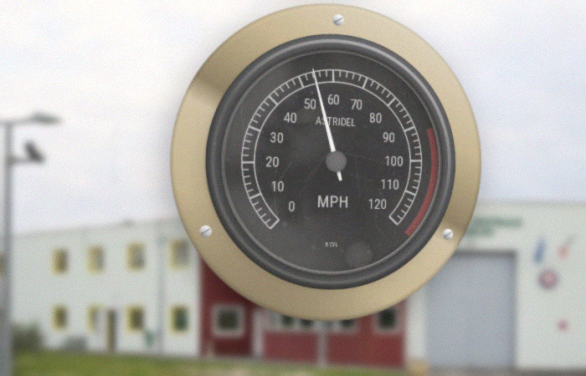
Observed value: {"value": 54, "unit": "mph"}
